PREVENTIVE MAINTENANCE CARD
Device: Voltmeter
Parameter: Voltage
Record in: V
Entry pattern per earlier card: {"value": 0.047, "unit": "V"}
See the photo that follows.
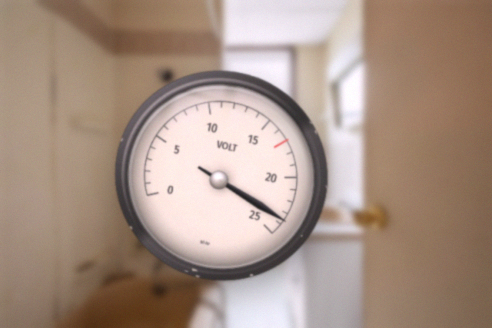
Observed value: {"value": 23.5, "unit": "V"}
